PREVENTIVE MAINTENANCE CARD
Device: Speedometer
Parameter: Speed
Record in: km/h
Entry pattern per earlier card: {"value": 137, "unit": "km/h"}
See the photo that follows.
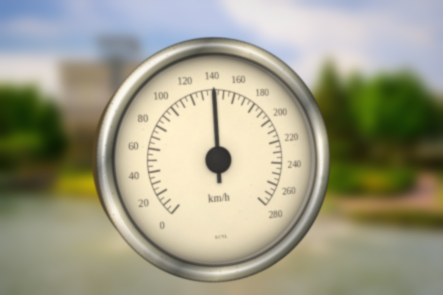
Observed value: {"value": 140, "unit": "km/h"}
